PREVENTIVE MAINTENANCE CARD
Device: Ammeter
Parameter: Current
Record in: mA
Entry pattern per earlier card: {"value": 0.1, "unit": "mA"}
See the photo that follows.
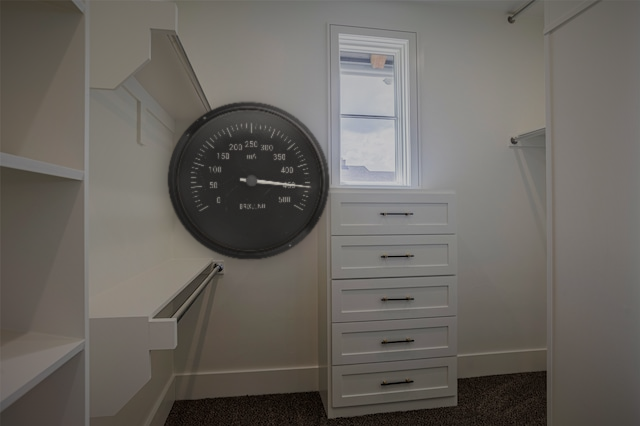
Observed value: {"value": 450, "unit": "mA"}
